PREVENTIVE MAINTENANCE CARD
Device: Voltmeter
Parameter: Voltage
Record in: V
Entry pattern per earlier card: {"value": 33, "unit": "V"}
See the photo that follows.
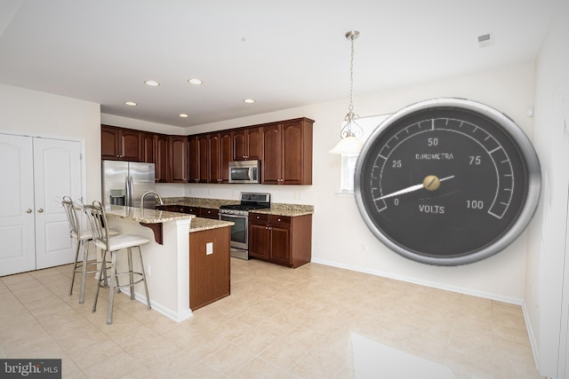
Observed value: {"value": 5, "unit": "V"}
